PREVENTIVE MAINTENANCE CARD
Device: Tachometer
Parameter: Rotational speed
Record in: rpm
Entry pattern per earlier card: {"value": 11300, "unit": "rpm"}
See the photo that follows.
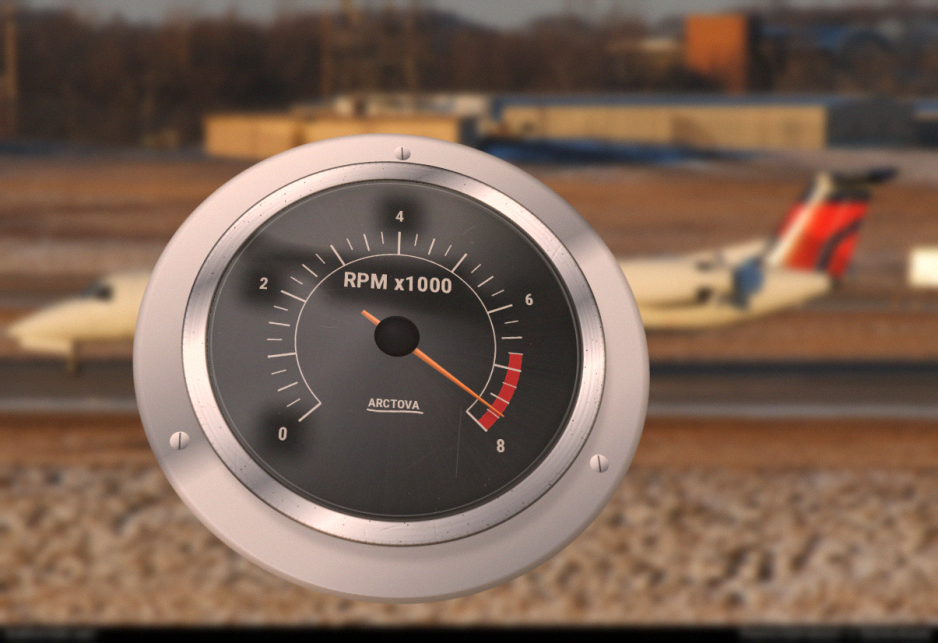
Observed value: {"value": 7750, "unit": "rpm"}
